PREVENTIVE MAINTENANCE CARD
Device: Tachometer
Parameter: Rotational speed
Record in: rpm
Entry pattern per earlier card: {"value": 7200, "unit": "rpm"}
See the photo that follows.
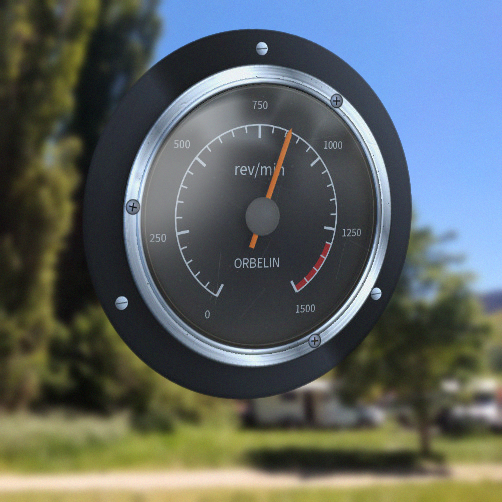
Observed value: {"value": 850, "unit": "rpm"}
